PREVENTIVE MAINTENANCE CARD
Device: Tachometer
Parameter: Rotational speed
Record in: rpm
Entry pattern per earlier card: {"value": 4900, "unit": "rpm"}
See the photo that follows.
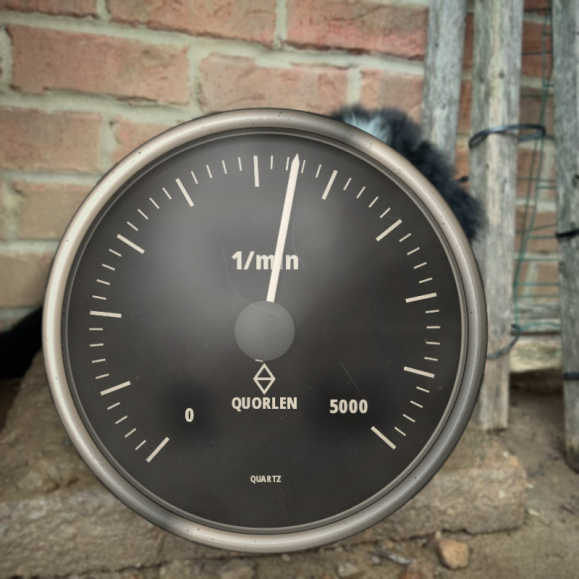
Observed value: {"value": 2750, "unit": "rpm"}
